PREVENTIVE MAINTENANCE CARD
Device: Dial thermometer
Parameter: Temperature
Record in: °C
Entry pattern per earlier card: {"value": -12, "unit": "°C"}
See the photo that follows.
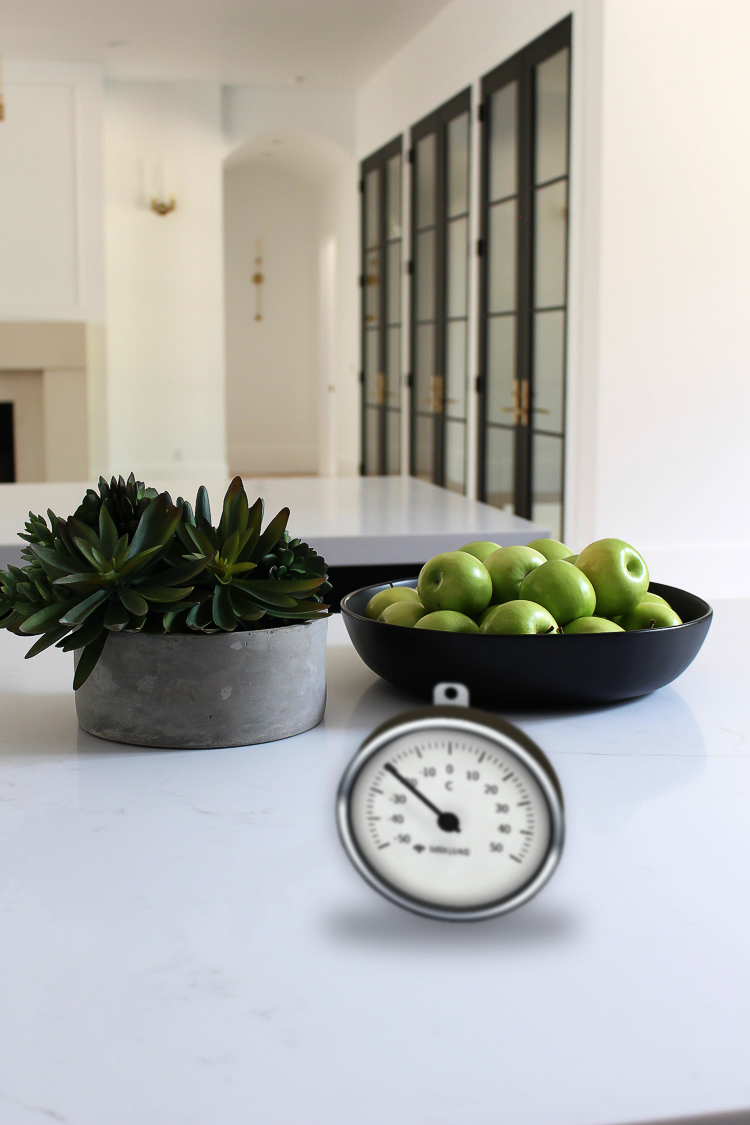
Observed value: {"value": -20, "unit": "°C"}
